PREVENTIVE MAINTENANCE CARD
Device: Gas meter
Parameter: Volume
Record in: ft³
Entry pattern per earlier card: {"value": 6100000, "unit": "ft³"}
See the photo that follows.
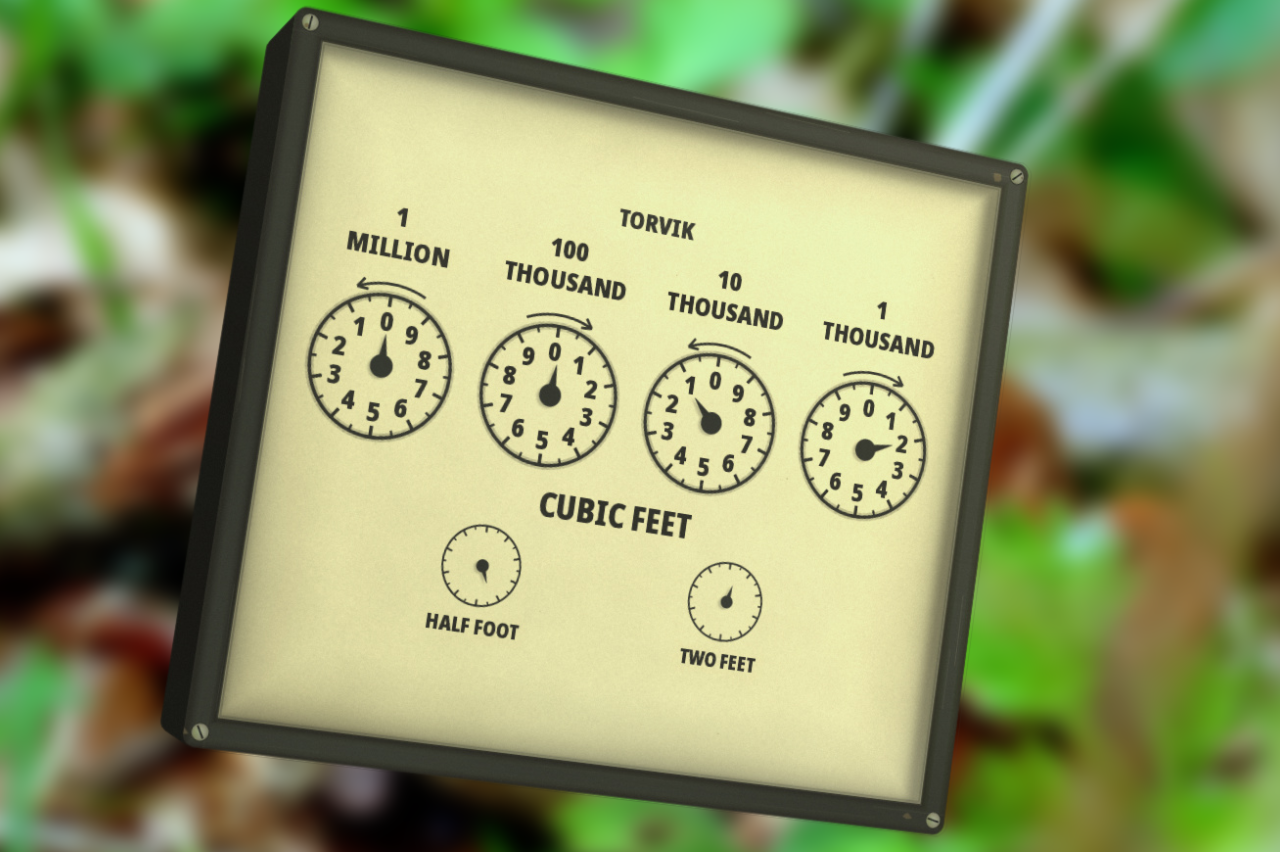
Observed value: {"value": 1200, "unit": "ft³"}
